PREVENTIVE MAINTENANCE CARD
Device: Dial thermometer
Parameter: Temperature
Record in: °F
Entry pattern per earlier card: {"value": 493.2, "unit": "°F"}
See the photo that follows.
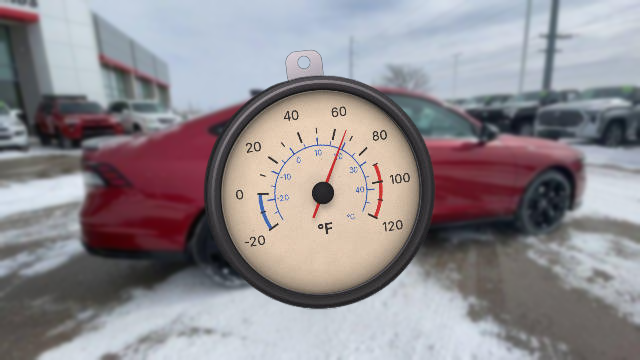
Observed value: {"value": 65, "unit": "°F"}
